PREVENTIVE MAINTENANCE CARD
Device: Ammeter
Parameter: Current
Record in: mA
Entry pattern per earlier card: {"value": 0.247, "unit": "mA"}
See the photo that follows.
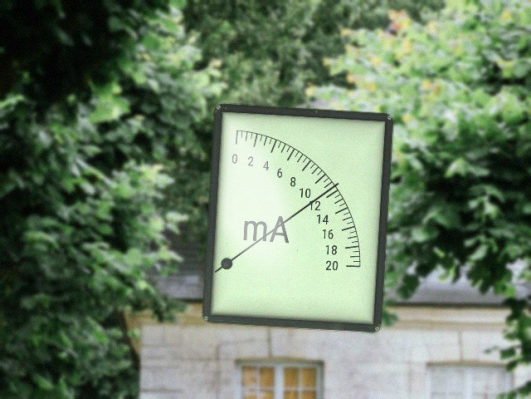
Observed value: {"value": 11.5, "unit": "mA"}
